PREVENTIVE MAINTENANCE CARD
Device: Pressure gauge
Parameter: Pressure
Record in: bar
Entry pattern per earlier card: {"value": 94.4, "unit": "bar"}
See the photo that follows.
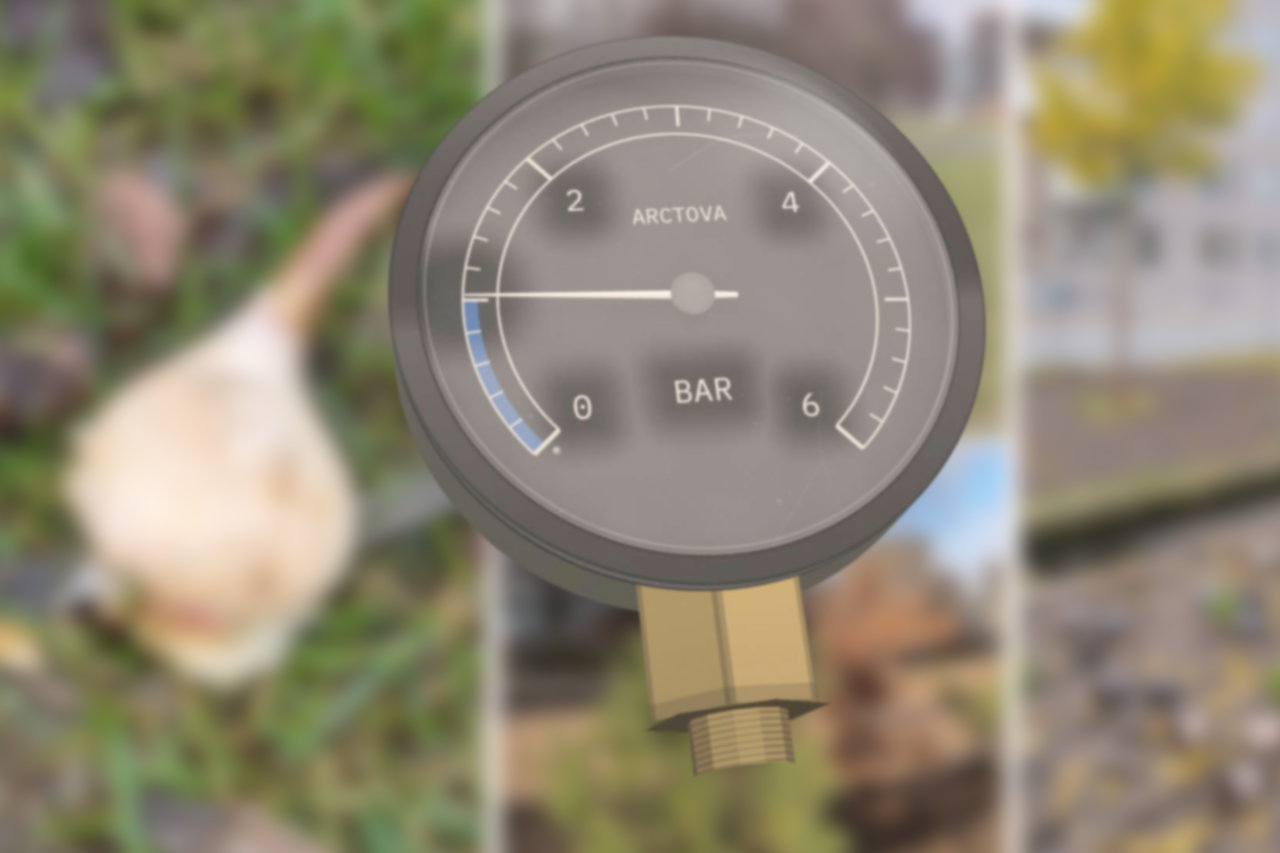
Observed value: {"value": 1, "unit": "bar"}
